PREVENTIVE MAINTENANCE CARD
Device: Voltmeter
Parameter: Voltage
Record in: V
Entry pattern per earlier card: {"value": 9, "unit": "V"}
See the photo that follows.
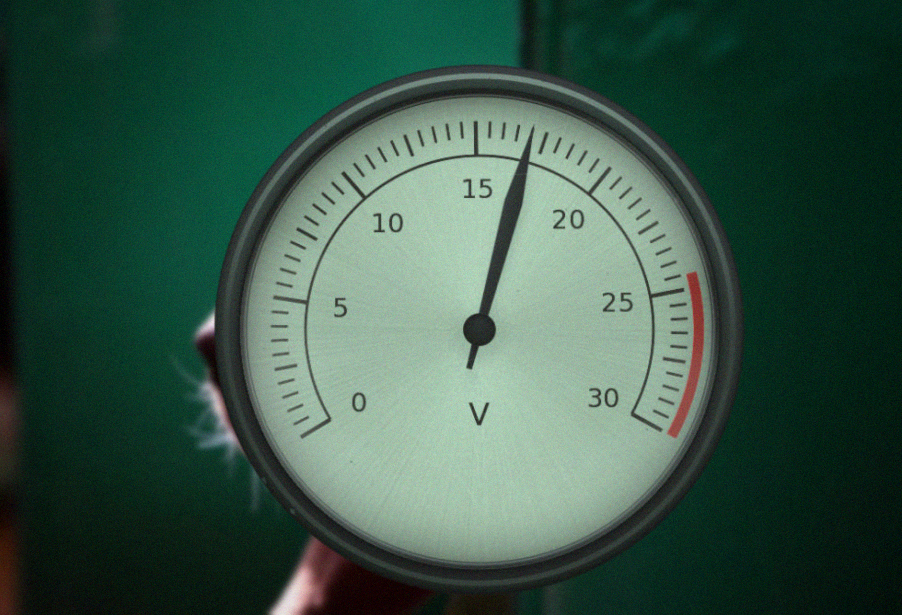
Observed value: {"value": 17, "unit": "V"}
